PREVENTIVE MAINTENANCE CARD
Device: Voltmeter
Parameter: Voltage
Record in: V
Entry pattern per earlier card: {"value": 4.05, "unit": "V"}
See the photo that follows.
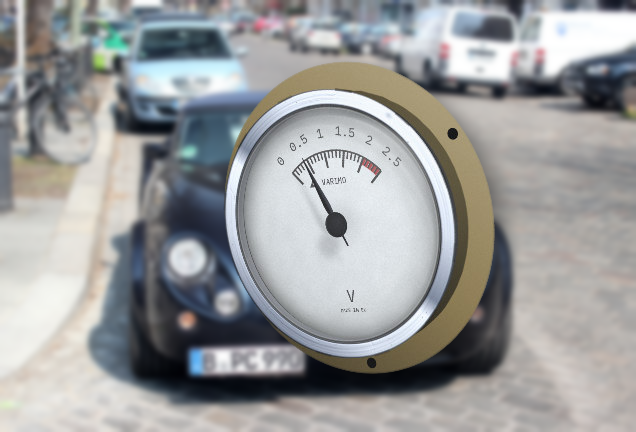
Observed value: {"value": 0.5, "unit": "V"}
